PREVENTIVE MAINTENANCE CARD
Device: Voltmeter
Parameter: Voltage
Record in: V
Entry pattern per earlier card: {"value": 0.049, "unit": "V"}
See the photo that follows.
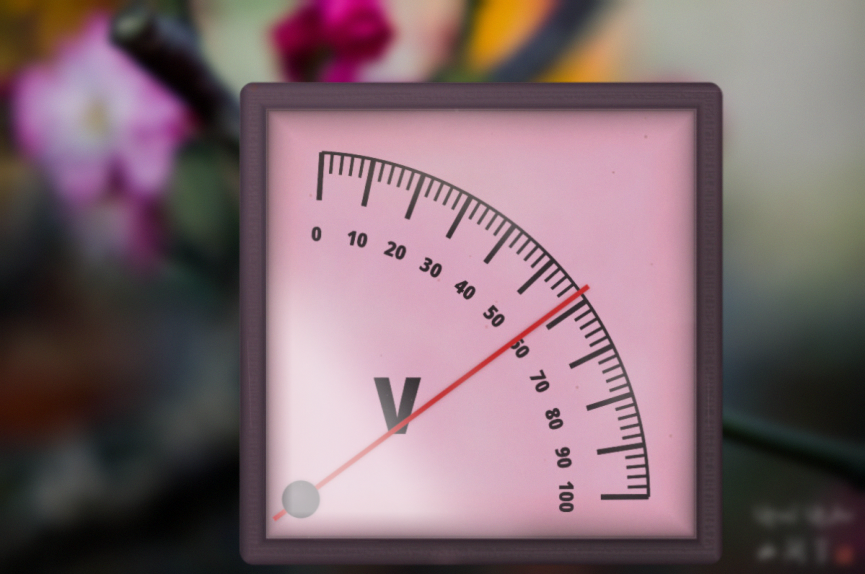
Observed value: {"value": 58, "unit": "V"}
